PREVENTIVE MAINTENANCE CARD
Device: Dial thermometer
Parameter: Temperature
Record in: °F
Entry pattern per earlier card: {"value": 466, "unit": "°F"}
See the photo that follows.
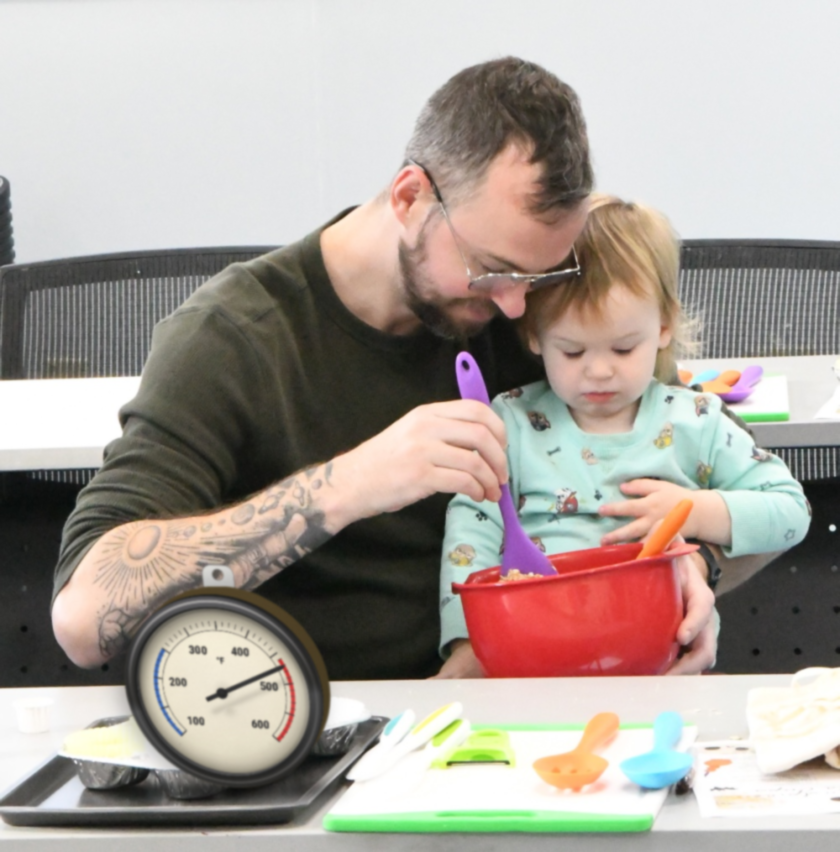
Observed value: {"value": 470, "unit": "°F"}
